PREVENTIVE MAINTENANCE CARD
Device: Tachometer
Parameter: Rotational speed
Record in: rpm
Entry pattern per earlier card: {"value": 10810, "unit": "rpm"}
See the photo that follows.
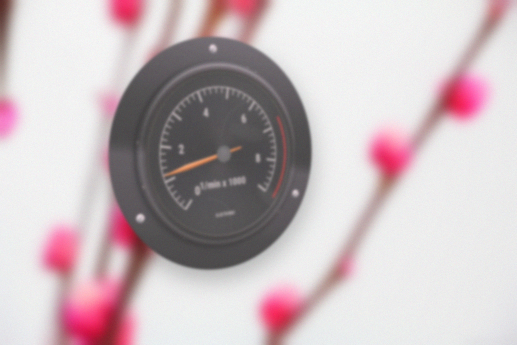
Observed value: {"value": 1200, "unit": "rpm"}
